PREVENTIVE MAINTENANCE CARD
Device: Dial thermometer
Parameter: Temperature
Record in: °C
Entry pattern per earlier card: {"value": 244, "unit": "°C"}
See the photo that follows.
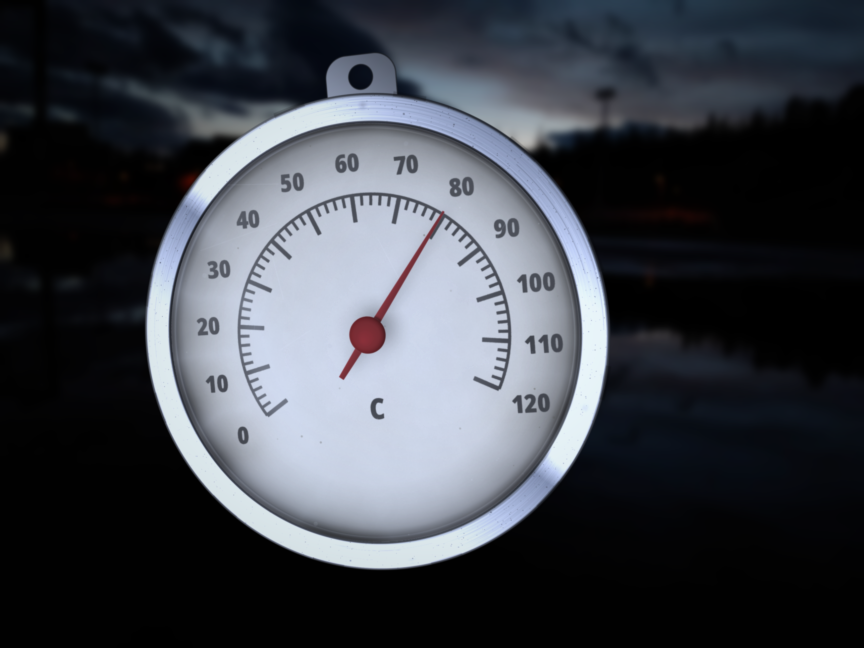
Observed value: {"value": 80, "unit": "°C"}
